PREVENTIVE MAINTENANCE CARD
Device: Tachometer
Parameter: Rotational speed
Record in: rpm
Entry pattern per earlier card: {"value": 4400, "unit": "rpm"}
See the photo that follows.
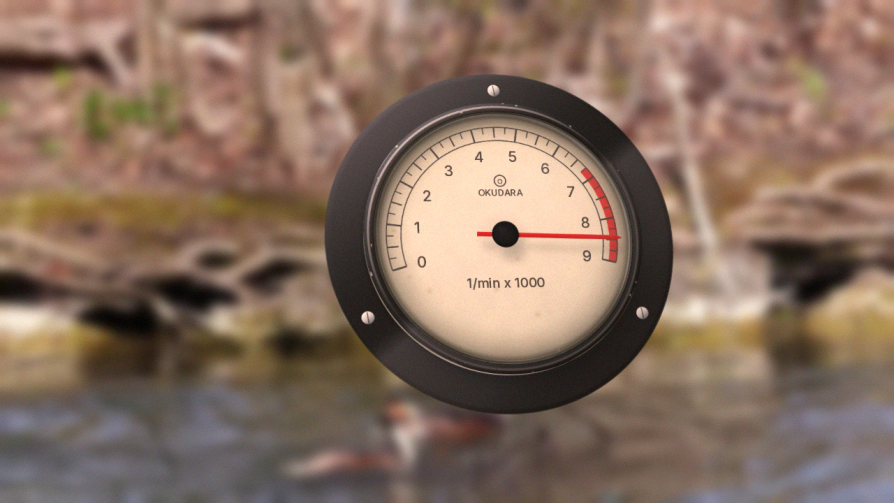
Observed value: {"value": 8500, "unit": "rpm"}
